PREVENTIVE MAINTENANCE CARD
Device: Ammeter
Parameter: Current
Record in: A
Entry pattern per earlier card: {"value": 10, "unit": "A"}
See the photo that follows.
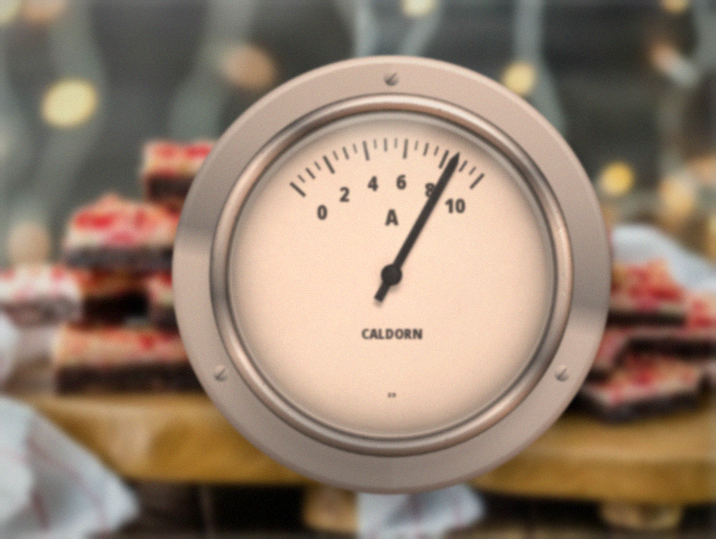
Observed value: {"value": 8.5, "unit": "A"}
